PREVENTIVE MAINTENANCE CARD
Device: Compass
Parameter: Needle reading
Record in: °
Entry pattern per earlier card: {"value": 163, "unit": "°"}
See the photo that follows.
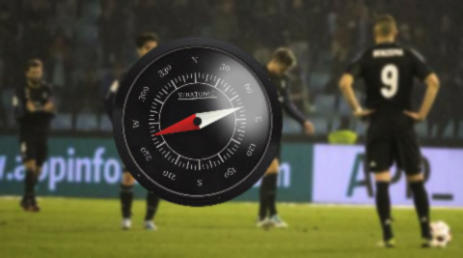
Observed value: {"value": 255, "unit": "°"}
